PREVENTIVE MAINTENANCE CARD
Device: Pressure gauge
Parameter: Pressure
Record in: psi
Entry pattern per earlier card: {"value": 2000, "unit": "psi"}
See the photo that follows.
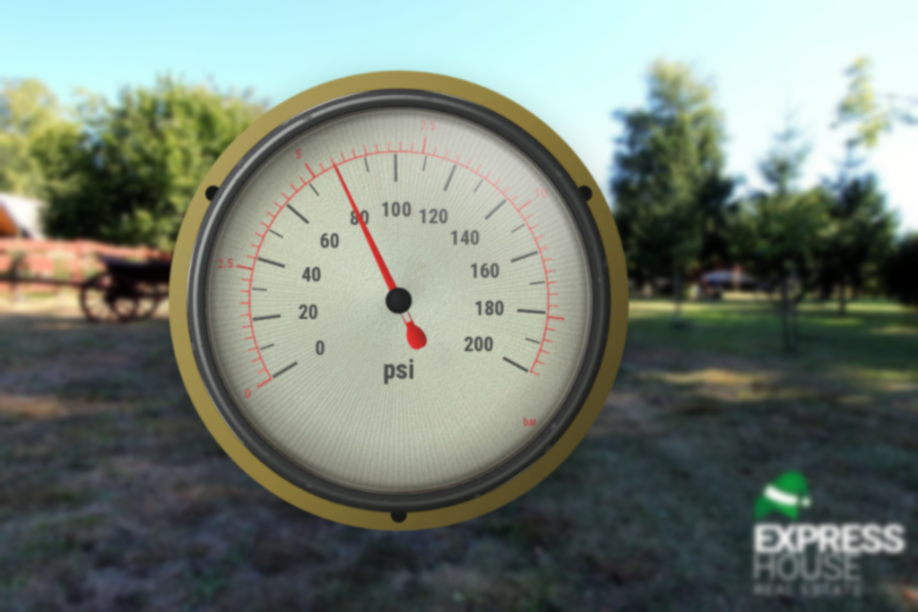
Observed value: {"value": 80, "unit": "psi"}
